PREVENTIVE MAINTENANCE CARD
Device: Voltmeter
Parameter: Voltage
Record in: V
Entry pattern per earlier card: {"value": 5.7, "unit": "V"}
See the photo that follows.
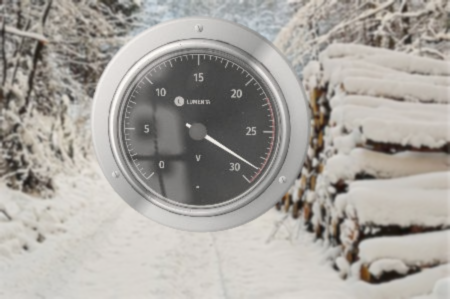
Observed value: {"value": 28.5, "unit": "V"}
